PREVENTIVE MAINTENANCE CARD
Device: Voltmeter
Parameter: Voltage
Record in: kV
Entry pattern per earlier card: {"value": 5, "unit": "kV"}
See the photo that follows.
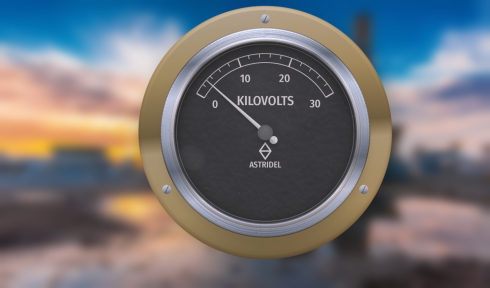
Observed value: {"value": 3, "unit": "kV"}
